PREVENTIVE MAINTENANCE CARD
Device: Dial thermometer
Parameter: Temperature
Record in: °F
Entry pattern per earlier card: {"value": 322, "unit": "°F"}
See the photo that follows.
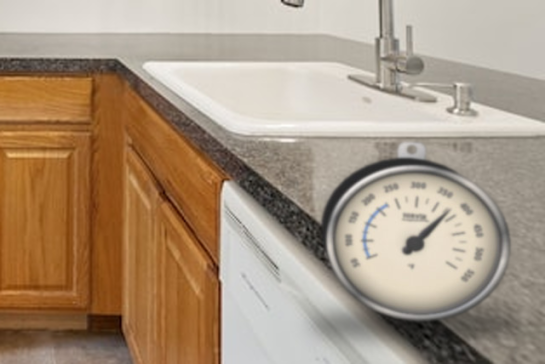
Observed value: {"value": 375, "unit": "°F"}
